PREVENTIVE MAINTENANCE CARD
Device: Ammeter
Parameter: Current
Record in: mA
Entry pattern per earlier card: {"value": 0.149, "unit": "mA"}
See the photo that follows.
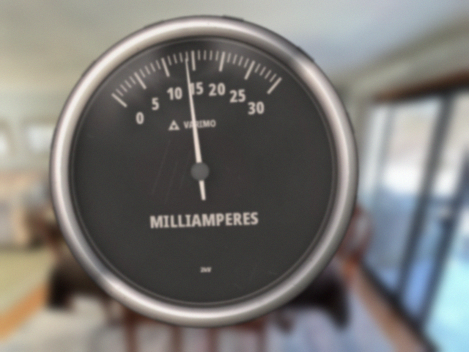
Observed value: {"value": 14, "unit": "mA"}
